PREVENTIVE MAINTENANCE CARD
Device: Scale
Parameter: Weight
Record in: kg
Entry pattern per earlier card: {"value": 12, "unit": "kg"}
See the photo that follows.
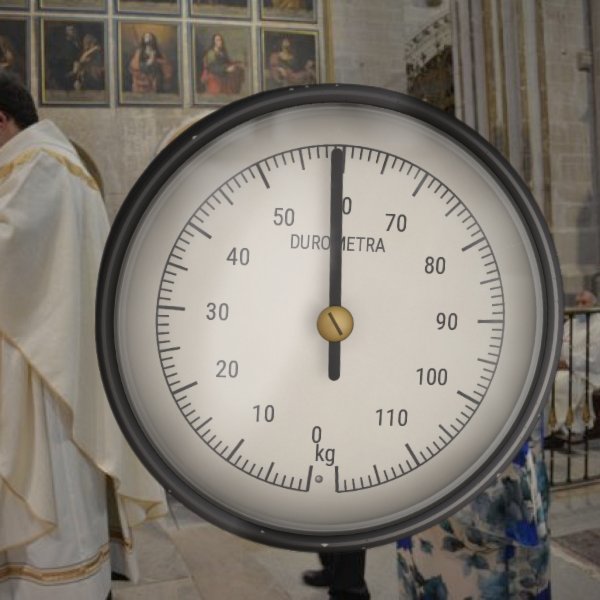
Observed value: {"value": 59, "unit": "kg"}
